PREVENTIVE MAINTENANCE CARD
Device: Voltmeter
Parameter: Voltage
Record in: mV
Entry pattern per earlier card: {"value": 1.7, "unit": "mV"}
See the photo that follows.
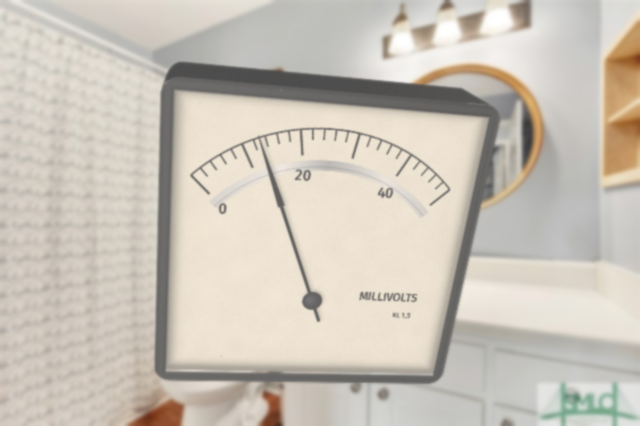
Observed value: {"value": 13, "unit": "mV"}
